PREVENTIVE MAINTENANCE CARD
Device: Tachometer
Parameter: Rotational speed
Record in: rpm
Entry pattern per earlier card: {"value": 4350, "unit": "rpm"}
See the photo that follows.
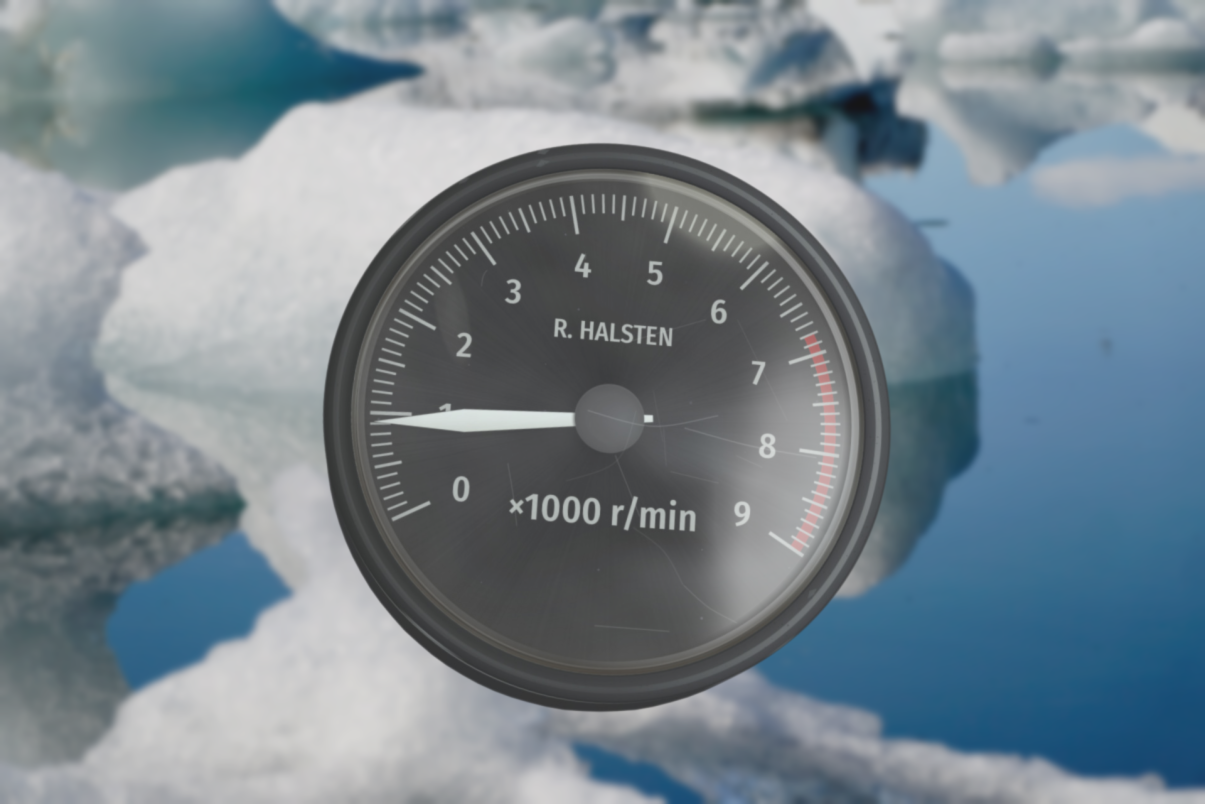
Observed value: {"value": 900, "unit": "rpm"}
